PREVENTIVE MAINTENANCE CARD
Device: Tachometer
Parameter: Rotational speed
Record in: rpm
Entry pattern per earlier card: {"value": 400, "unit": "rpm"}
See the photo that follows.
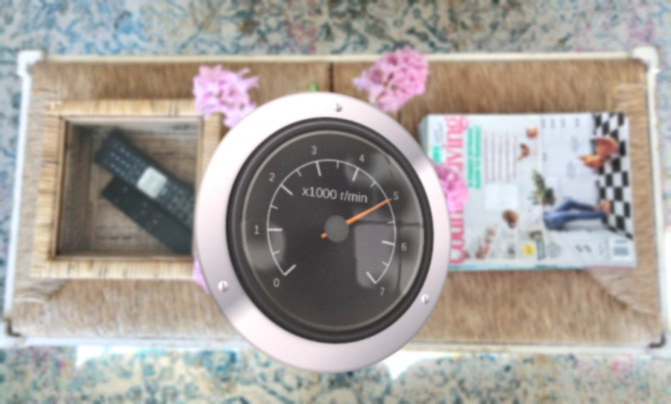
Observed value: {"value": 5000, "unit": "rpm"}
